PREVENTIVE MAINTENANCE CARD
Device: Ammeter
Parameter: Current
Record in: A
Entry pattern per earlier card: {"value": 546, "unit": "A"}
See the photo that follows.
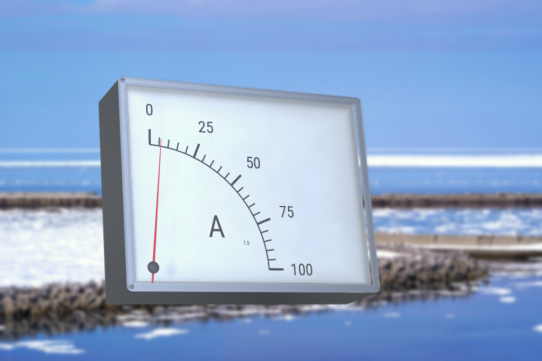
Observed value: {"value": 5, "unit": "A"}
